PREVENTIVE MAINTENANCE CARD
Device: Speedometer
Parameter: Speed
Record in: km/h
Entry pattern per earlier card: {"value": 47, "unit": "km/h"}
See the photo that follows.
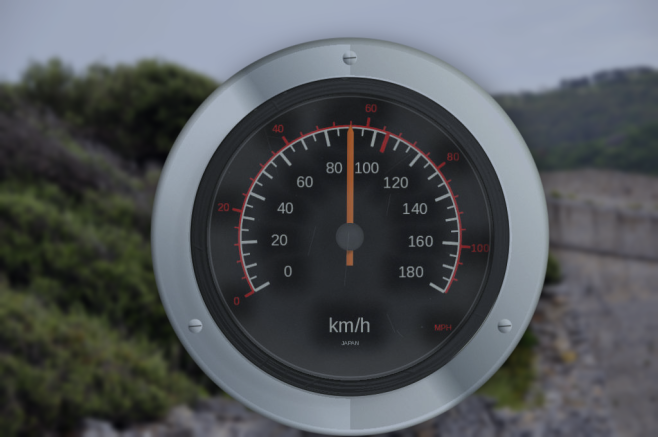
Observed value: {"value": 90, "unit": "km/h"}
